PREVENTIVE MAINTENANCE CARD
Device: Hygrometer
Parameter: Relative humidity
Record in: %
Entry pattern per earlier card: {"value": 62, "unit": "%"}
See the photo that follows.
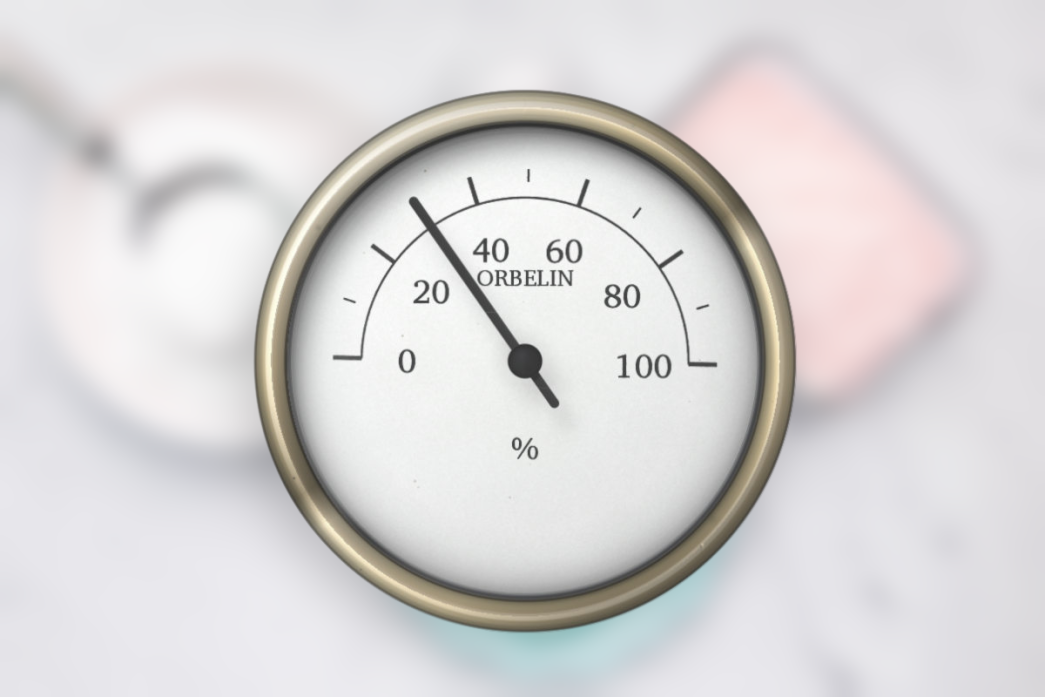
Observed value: {"value": 30, "unit": "%"}
